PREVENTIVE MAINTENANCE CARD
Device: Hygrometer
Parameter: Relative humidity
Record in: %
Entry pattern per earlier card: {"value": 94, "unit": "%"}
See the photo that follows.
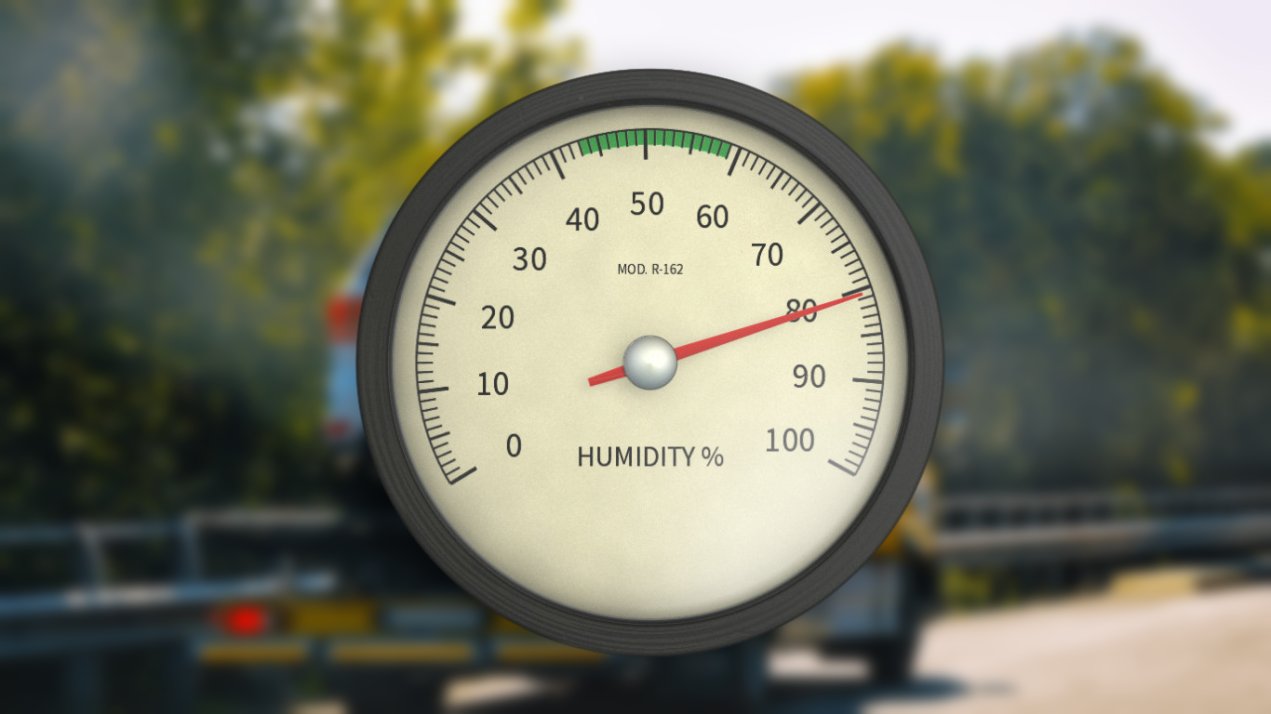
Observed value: {"value": 80.5, "unit": "%"}
